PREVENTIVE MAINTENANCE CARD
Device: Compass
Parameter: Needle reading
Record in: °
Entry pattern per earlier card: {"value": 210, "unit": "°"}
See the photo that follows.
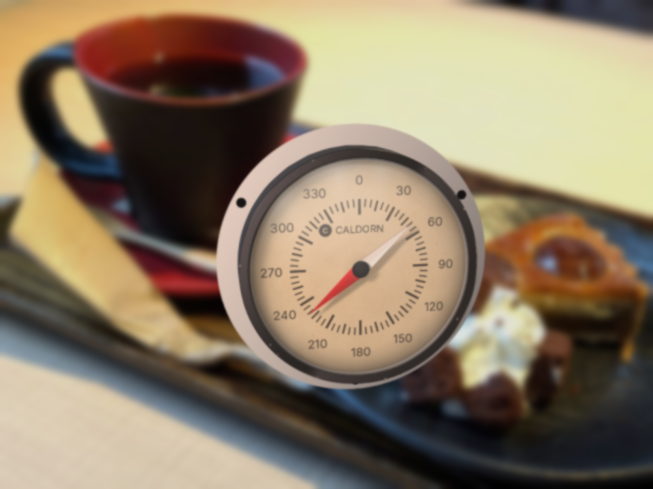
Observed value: {"value": 230, "unit": "°"}
